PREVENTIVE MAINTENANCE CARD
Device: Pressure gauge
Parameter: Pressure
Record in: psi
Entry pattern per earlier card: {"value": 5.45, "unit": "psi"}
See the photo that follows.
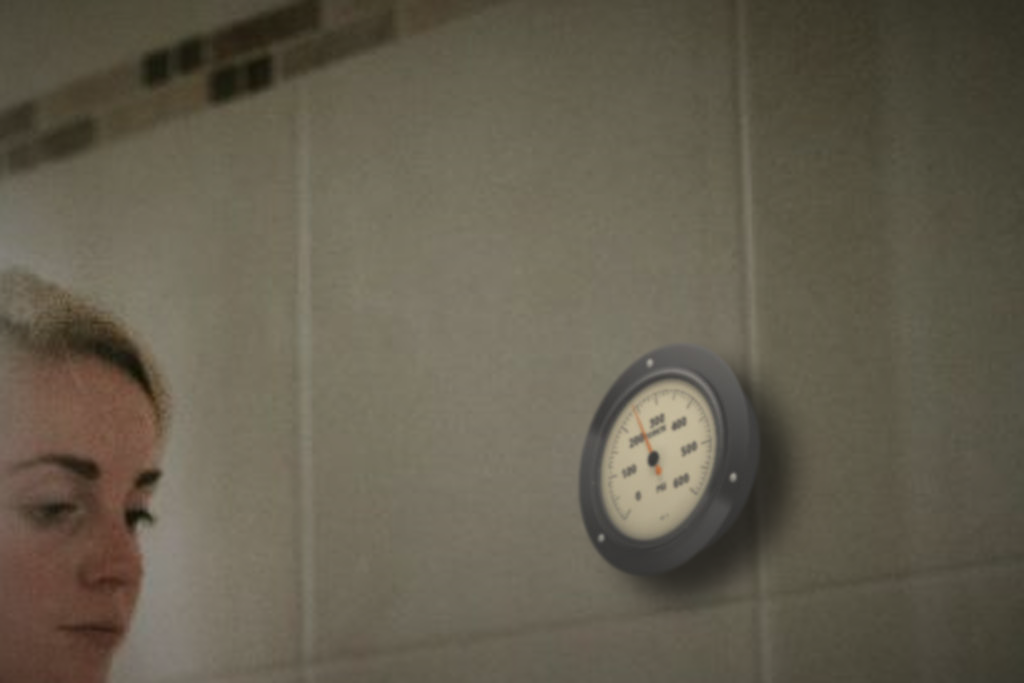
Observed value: {"value": 250, "unit": "psi"}
